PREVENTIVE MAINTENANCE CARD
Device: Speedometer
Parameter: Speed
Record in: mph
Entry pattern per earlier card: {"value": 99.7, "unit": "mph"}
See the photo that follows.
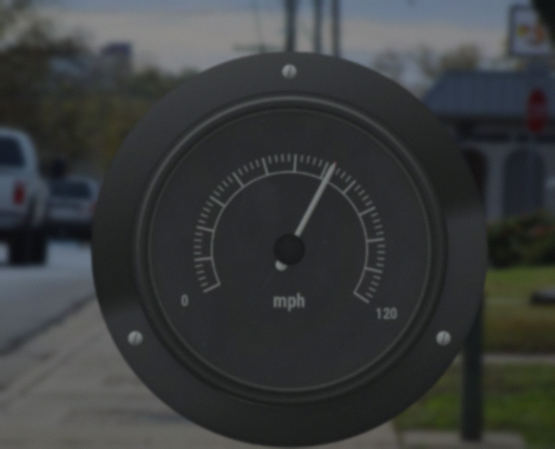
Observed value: {"value": 72, "unit": "mph"}
